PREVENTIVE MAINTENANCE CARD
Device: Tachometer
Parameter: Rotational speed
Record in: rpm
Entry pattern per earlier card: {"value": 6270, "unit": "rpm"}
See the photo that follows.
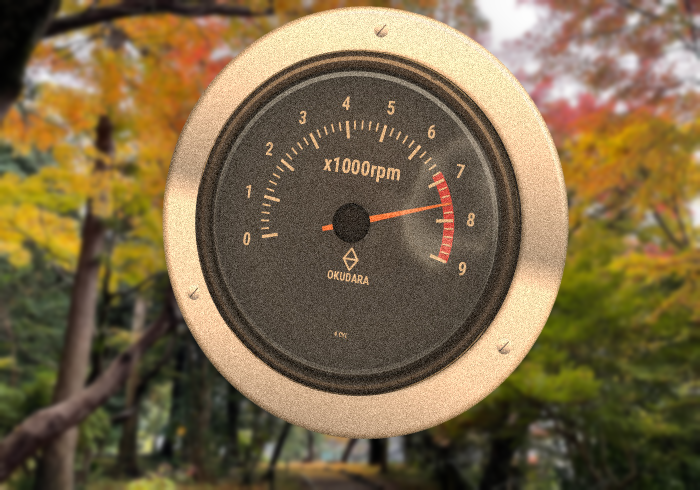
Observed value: {"value": 7600, "unit": "rpm"}
